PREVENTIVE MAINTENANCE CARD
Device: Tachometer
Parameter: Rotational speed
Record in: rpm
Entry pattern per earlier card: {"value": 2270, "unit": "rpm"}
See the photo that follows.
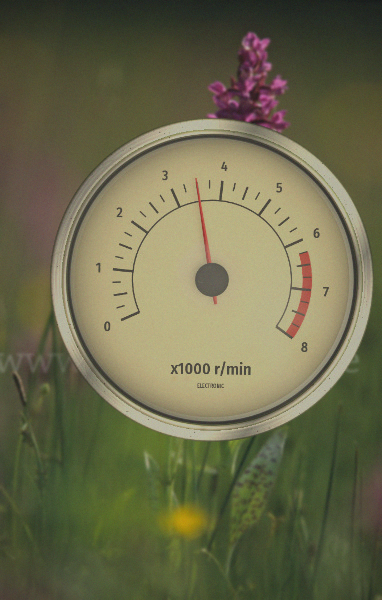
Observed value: {"value": 3500, "unit": "rpm"}
